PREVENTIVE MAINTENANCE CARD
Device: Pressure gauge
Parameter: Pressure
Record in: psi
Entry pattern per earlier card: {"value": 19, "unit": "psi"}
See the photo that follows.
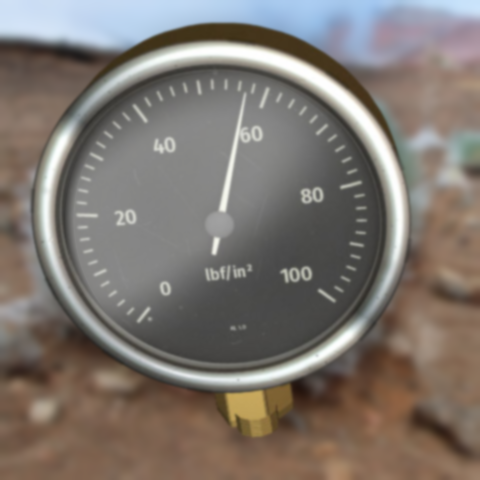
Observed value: {"value": 57, "unit": "psi"}
